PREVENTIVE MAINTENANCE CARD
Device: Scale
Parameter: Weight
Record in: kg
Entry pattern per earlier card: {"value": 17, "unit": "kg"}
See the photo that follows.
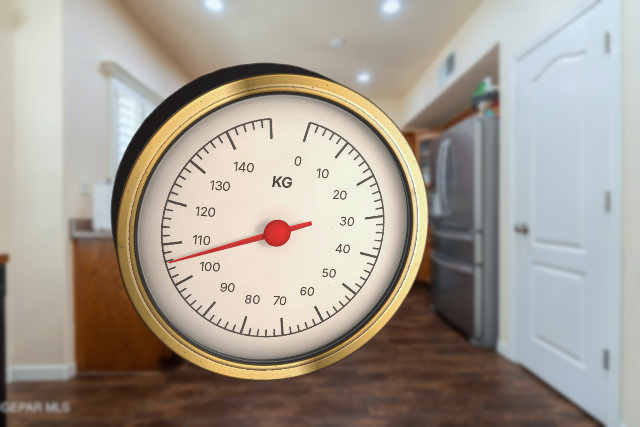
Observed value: {"value": 106, "unit": "kg"}
